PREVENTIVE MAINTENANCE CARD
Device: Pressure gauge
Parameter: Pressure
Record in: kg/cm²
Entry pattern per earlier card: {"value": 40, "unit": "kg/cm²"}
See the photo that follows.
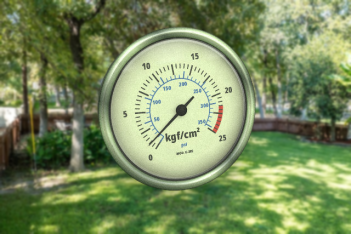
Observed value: {"value": 1, "unit": "kg/cm²"}
